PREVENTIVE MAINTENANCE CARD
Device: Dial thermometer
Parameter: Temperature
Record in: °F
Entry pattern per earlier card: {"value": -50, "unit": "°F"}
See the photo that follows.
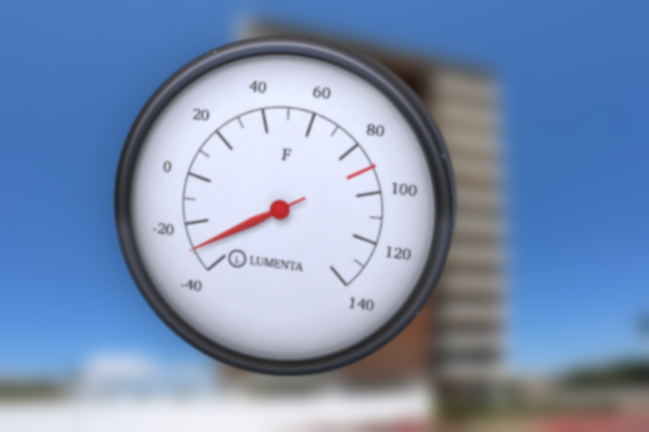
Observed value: {"value": -30, "unit": "°F"}
